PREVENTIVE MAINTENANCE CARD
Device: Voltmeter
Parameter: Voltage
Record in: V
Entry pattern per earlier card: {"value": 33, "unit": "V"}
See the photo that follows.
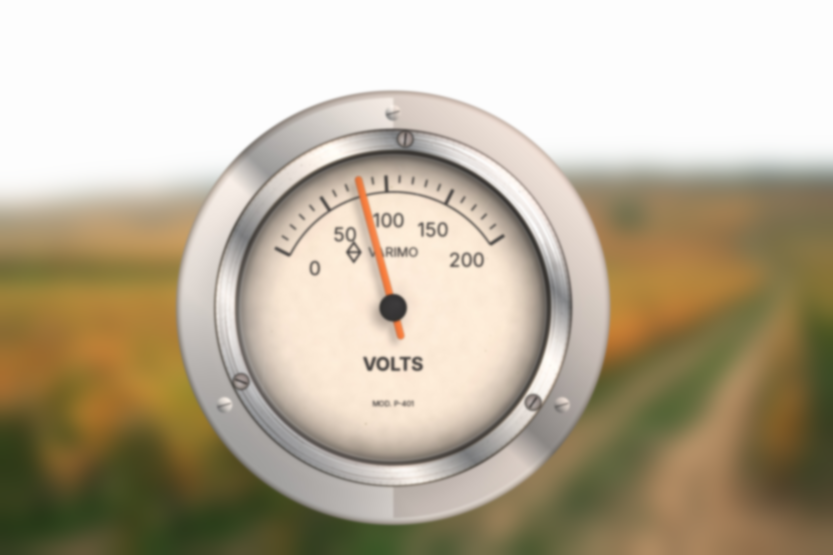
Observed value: {"value": 80, "unit": "V"}
